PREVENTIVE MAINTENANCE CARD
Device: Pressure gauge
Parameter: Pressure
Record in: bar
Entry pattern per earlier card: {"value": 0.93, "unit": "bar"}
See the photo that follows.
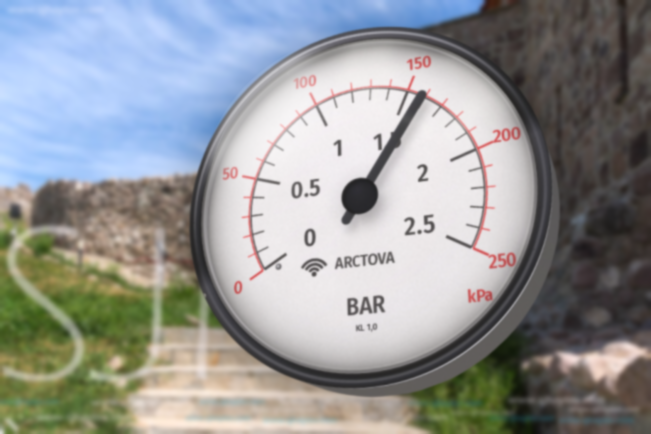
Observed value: {"value": 1.6, "unit": "bar"}
